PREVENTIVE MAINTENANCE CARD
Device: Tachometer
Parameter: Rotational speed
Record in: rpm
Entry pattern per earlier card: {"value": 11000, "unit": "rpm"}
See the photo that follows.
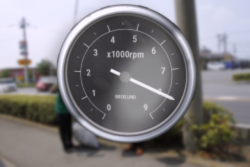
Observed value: {"value": 8000, "unit": "rpm"}
